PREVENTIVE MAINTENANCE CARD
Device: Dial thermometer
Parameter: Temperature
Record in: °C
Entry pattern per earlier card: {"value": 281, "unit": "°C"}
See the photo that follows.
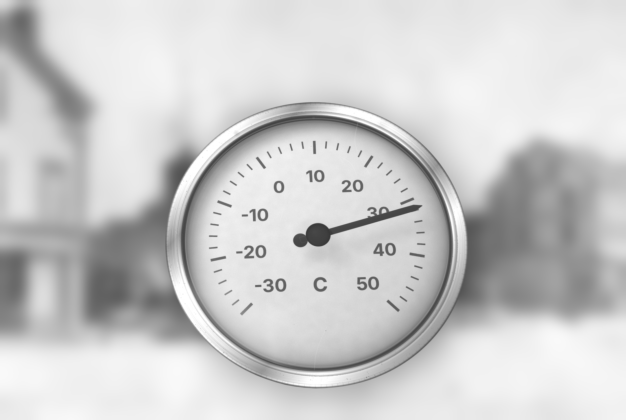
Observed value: {"value": 32, "unit": "°C"}
